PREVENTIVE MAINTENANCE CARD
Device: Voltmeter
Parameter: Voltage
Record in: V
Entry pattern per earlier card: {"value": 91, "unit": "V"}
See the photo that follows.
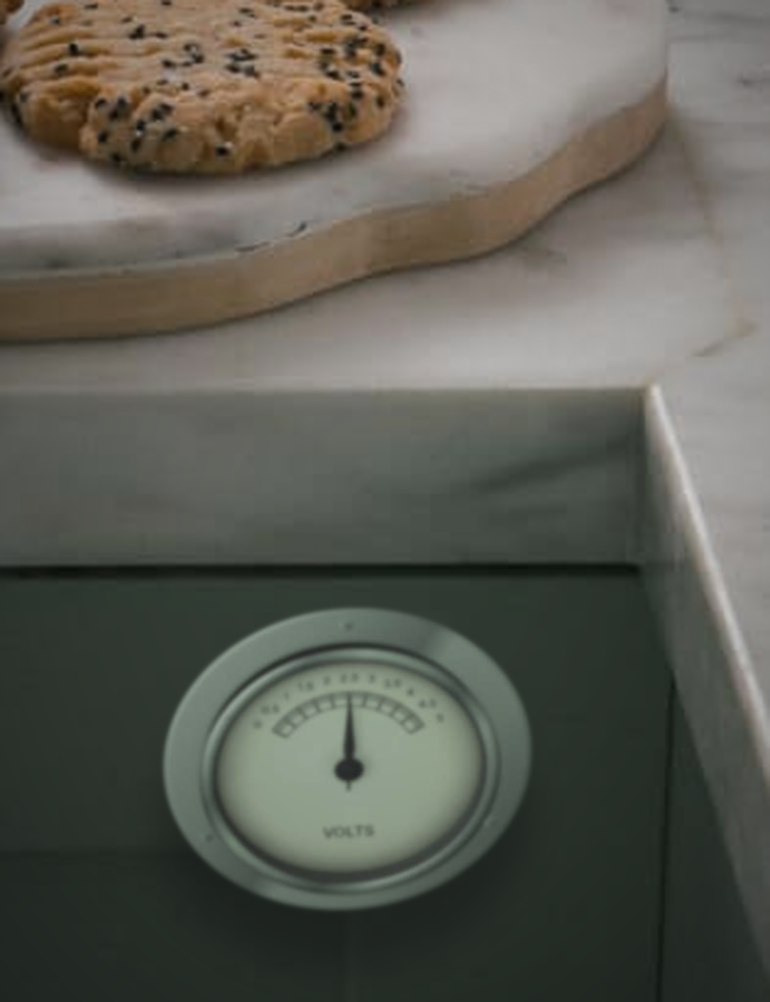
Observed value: {"value": 2.5, "unit": "V"}
